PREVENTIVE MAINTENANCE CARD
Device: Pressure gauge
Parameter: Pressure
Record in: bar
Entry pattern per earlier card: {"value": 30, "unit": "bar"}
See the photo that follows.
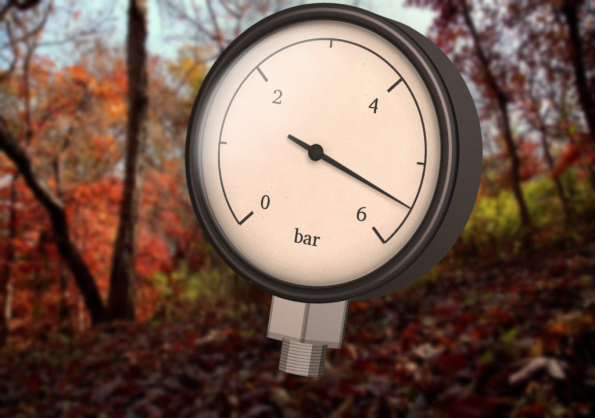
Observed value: {"value": 5.5, "unit": "bar"}
